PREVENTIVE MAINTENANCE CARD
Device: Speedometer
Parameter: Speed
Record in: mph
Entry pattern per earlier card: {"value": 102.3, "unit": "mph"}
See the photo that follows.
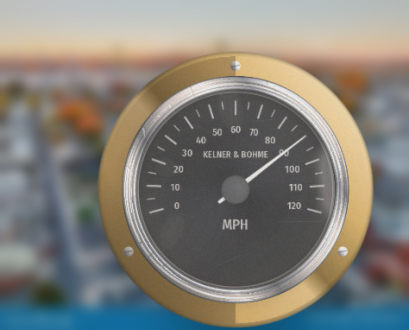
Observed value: {"value": 90, "unit": "mph"}
